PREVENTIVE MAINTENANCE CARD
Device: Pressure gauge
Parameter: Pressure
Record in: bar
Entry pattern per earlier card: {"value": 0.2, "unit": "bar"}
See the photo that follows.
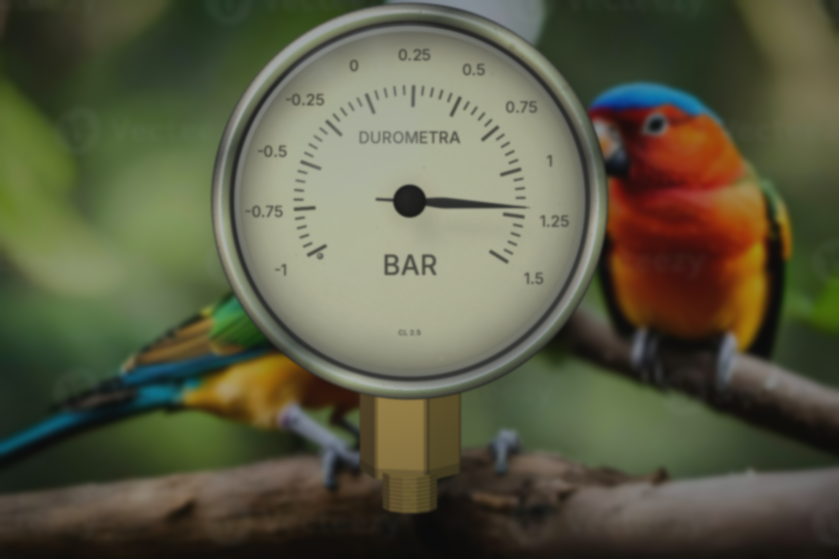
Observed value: {"value": 1.2, "unit": "bar"}
